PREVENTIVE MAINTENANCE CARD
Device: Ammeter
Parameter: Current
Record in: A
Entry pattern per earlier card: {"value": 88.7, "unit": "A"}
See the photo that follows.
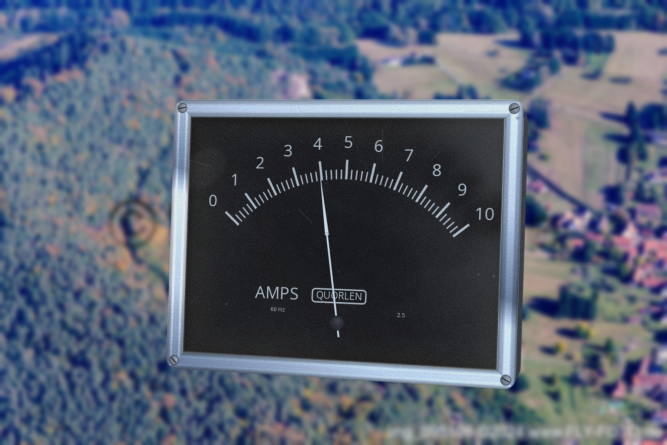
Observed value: {"value": 4, "unit": "A"}
